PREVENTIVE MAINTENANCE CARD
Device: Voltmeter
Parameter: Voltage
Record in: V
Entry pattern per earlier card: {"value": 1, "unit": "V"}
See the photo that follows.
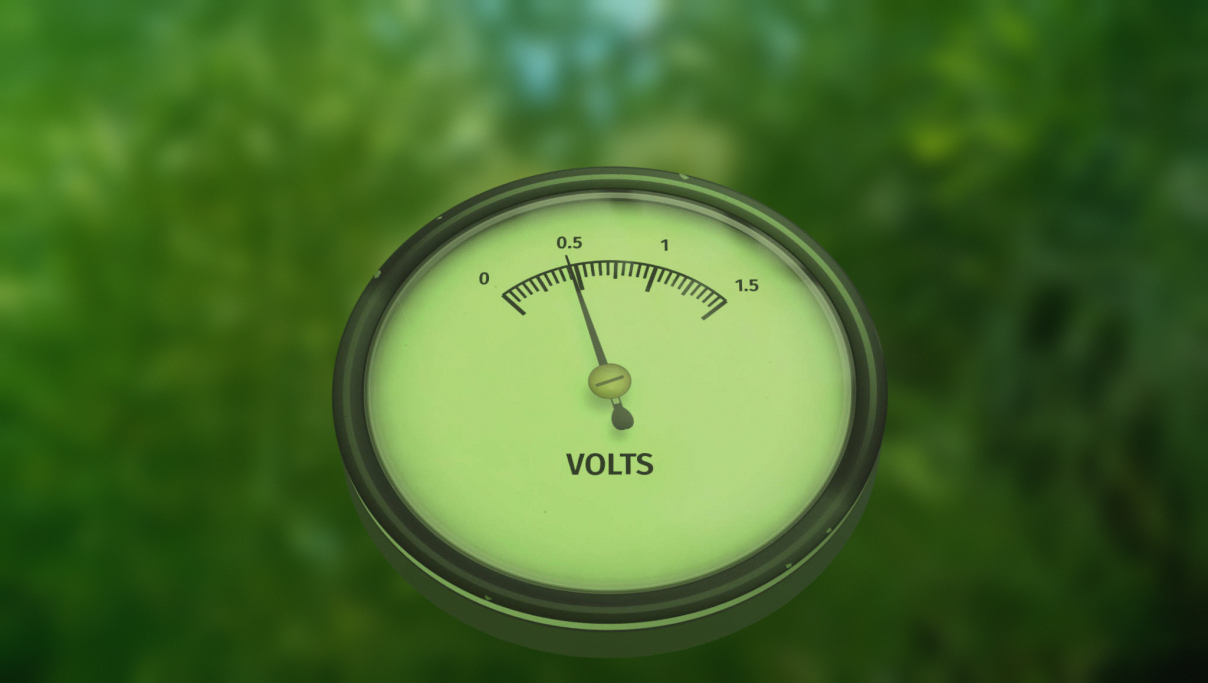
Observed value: {"value": 0.45, "unit": "V"}
